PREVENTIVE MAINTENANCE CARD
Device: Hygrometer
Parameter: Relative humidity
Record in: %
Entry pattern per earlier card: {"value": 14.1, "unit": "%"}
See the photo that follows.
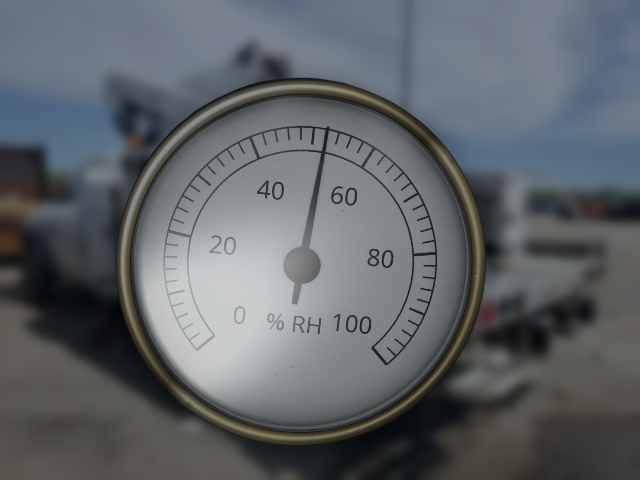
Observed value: {"value": 52, "unit": "%"}
